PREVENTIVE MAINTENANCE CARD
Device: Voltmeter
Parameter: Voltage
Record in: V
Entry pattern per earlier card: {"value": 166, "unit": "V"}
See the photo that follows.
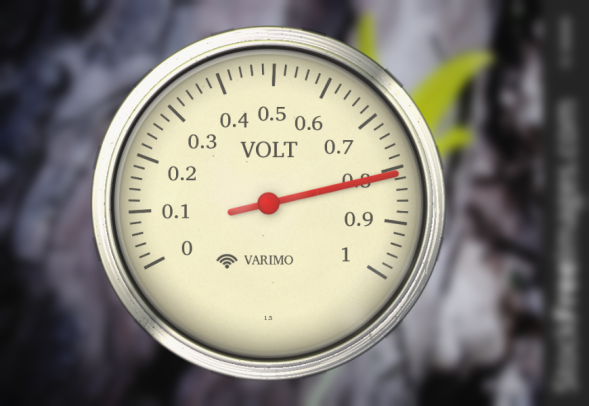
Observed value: {"value": 0.81, "unit": "V"}
